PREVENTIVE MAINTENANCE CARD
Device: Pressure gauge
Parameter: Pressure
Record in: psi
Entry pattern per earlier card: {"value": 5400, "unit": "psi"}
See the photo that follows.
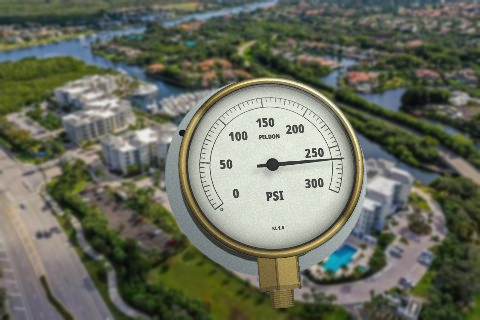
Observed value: {"value": 265, "unit": "psi"}
